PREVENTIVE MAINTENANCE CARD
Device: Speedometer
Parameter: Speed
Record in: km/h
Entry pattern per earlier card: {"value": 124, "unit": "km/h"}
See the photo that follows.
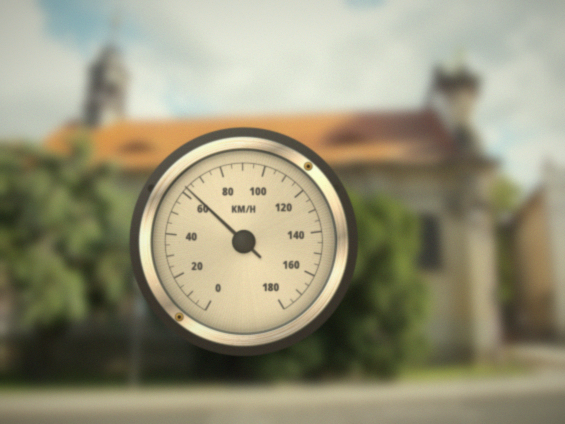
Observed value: {"value": 62.5, "unit": "km/h"}
